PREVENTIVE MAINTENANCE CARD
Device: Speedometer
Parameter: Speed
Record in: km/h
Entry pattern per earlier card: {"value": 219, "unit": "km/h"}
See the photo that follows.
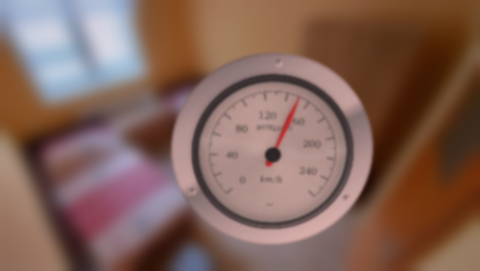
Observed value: {"value": 150, "unit": "km/h"}
